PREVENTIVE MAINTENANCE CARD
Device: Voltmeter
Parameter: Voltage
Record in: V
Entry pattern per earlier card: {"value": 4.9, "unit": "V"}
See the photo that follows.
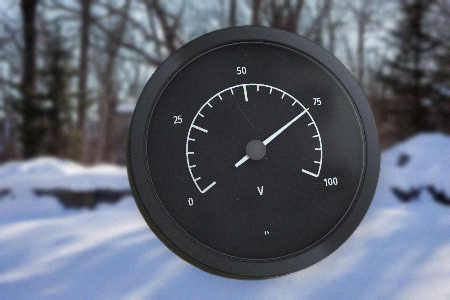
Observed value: {"value": 75, "unit": "V"}
